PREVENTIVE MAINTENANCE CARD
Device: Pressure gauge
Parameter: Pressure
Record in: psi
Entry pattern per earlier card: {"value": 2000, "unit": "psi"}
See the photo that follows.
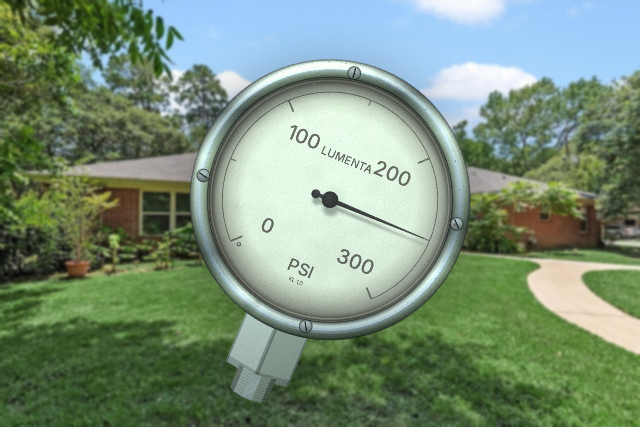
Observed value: {"value": 250, "unit": "psi"}
